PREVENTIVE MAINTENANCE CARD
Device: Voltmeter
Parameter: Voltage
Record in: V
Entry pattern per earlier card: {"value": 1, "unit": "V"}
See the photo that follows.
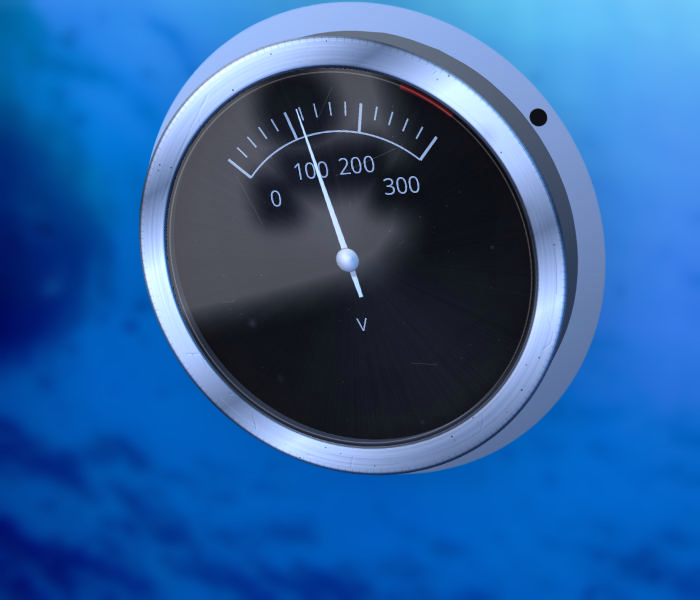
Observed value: {"value": 120, "unit": "V"}
